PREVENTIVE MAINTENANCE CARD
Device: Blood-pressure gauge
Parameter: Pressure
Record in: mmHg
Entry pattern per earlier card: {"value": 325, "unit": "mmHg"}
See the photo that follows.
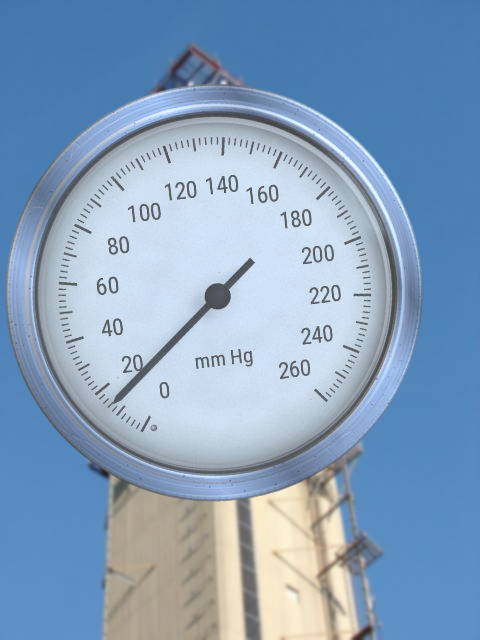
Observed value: {"value": 14, "unit": "mmHg"}
